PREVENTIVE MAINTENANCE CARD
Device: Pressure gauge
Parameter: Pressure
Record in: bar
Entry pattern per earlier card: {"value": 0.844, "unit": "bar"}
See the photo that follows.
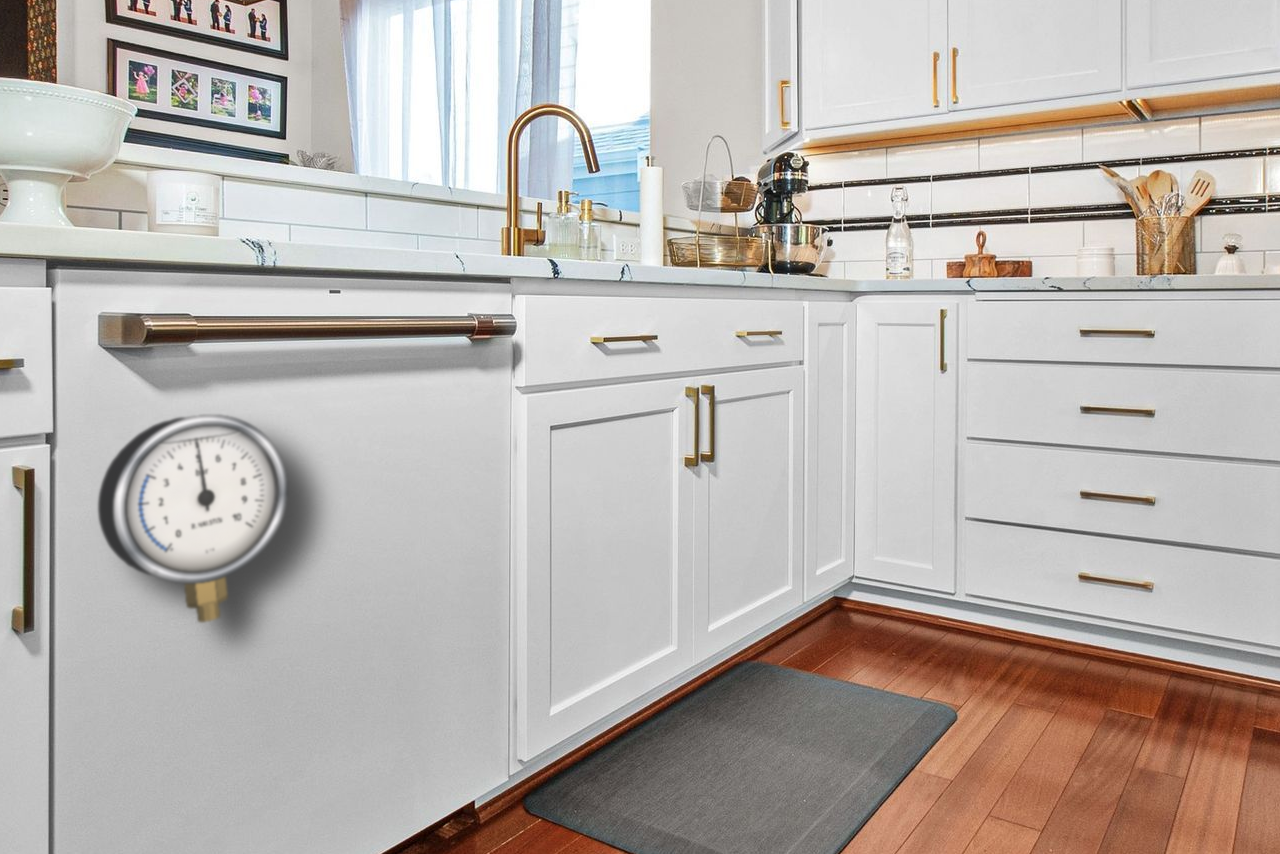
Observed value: {"value": 5, "unit": "bar"}
